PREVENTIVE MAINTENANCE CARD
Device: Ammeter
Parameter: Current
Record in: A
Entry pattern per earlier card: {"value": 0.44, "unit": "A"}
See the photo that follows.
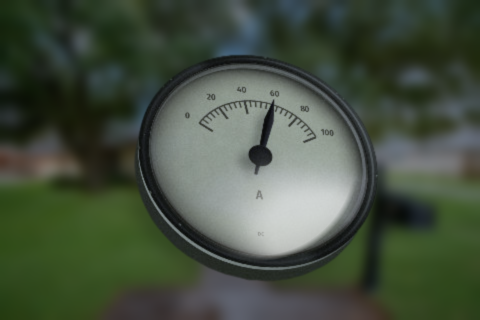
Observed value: {"value": 60, "unit": "A"}
